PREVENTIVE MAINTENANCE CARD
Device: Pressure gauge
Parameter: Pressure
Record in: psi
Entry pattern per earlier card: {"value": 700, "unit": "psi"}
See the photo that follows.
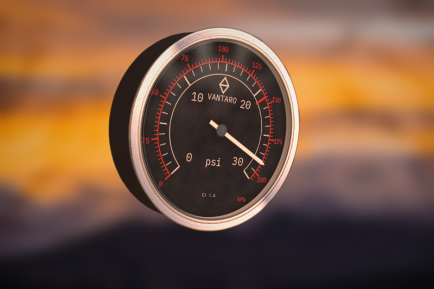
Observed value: {"value": 28, "unit": "psi"}
